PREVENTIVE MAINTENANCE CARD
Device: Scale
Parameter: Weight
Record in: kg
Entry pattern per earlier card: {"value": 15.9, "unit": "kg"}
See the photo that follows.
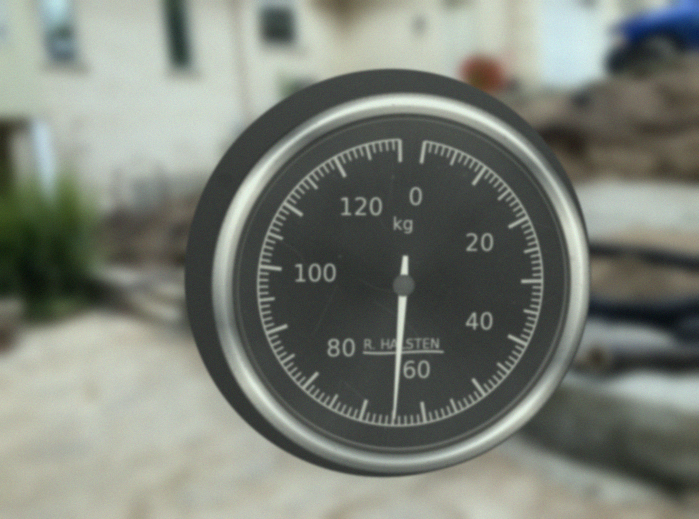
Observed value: {"value": 65, "unit": "kg"}
